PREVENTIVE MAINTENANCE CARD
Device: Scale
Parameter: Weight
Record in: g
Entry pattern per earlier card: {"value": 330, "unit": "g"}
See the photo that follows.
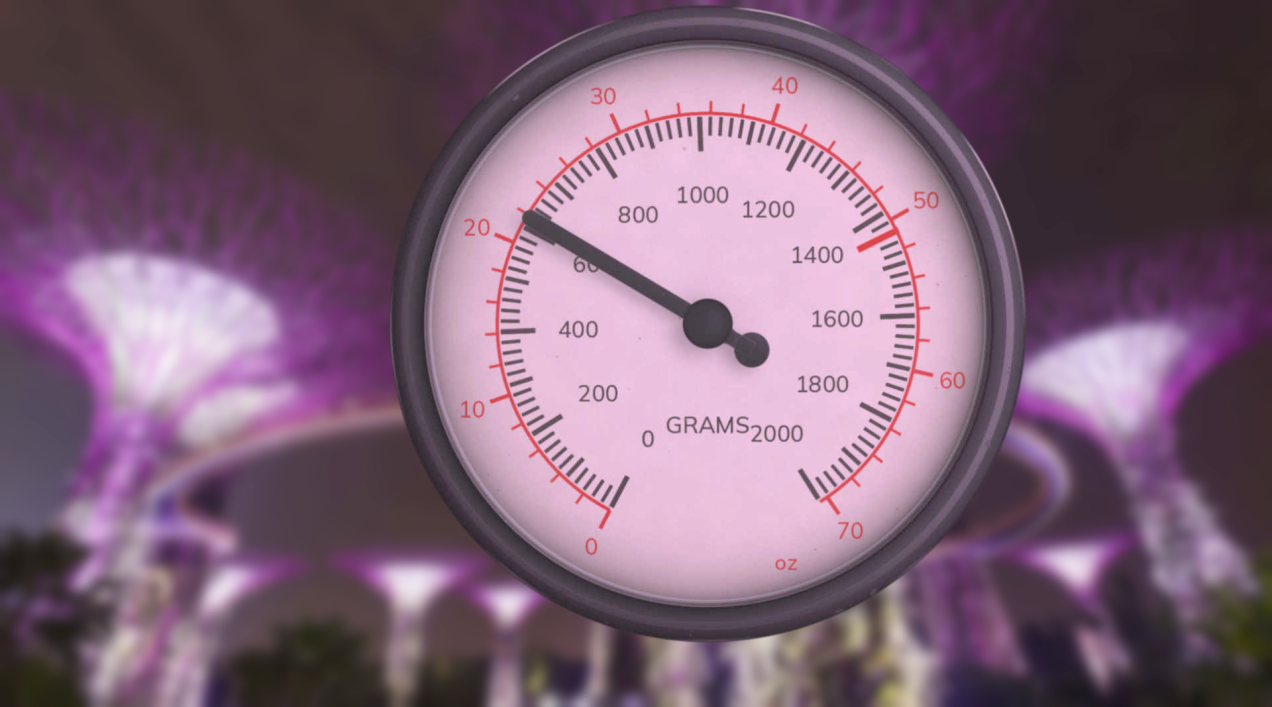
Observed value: {"value": 620, "unit": "g"}
